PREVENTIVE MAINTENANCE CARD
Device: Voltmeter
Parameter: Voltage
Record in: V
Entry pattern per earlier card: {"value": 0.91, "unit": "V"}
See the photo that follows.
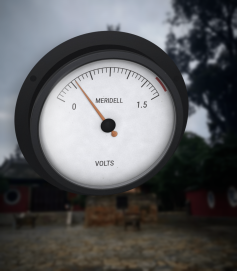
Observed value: {"value": 0.3, "unit": "V"}
